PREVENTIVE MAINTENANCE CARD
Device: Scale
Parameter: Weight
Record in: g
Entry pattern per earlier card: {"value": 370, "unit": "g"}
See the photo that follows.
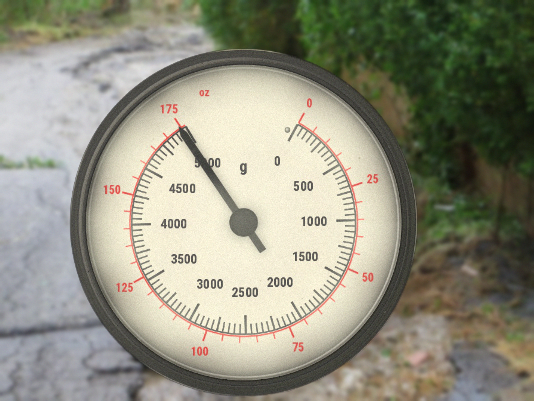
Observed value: {"value": 4950, "unit": "g"}
